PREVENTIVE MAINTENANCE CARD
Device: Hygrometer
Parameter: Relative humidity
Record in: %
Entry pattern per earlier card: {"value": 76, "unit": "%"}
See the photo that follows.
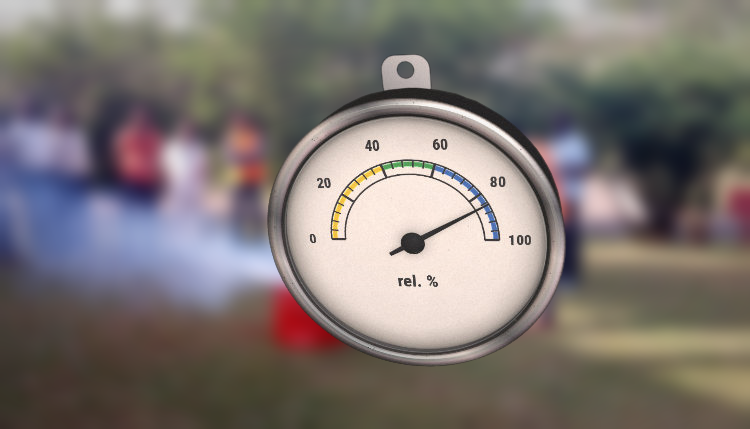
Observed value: {"value": 84, "unit": "%"}
